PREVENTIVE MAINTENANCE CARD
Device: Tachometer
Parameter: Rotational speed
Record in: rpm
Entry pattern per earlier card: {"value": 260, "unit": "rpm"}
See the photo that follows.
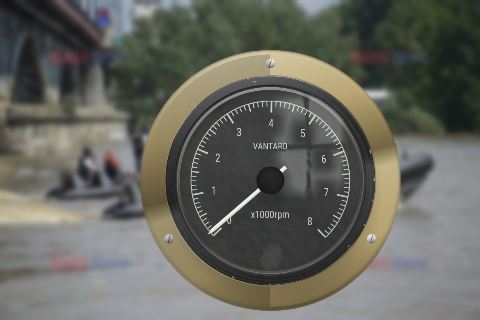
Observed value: {"value": 100, "unit": "rpm"}
